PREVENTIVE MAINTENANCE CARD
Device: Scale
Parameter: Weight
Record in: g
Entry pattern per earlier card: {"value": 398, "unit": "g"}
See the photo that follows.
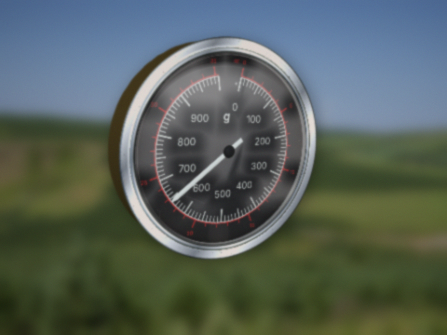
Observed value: {"value": 650, "unit": "g"}
